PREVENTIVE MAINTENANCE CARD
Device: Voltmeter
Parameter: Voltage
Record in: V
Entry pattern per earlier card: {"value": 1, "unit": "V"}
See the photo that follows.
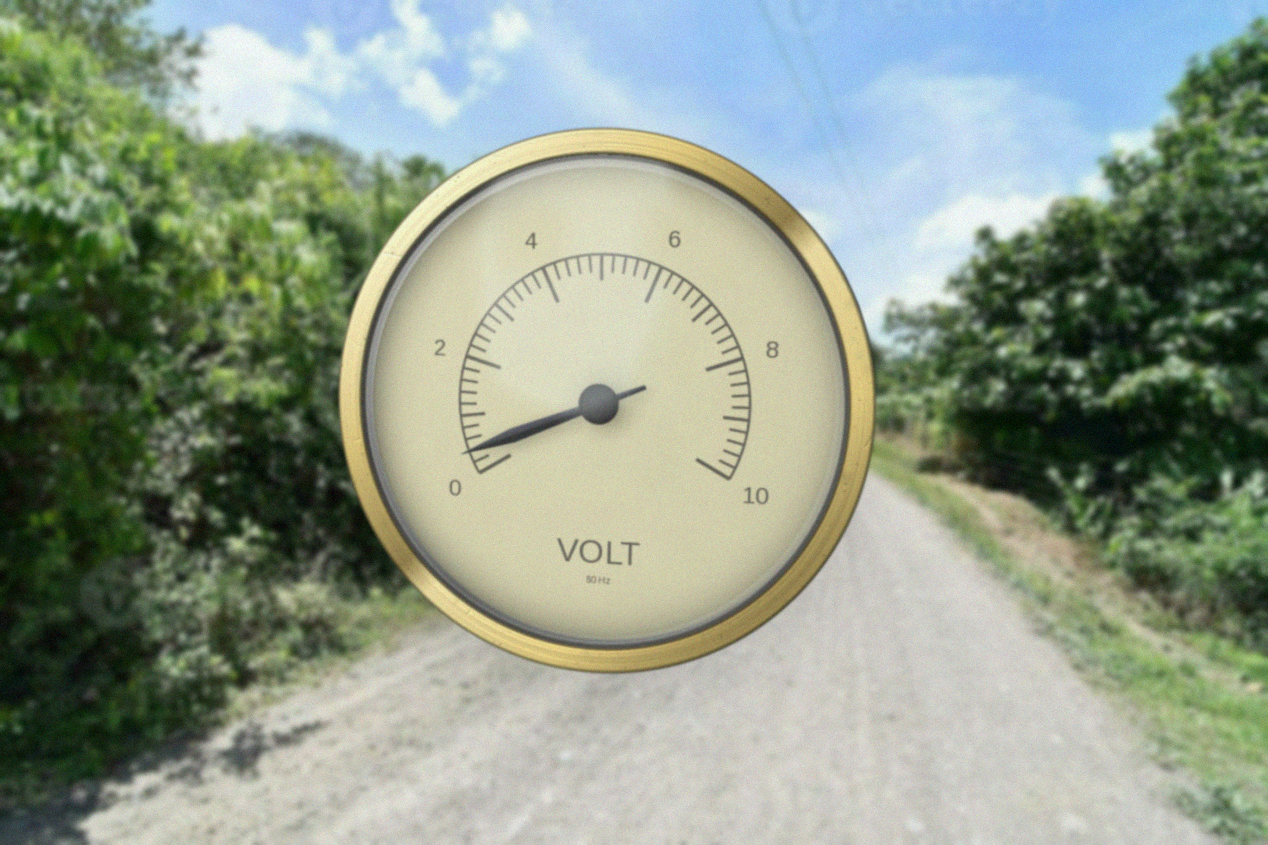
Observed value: {"value": 0.4, "unit": "V"}
